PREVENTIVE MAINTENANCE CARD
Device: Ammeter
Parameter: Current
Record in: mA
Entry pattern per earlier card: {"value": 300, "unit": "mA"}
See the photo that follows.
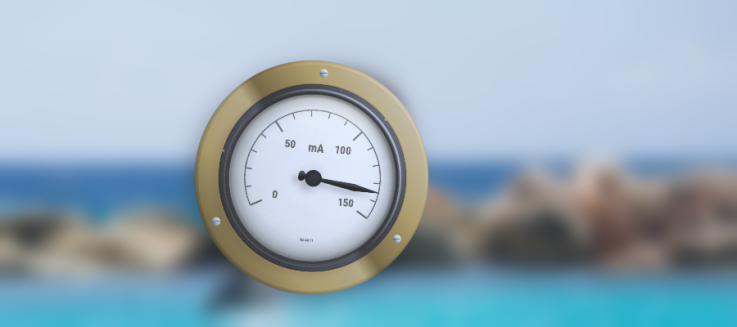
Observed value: {"value": 135, "unit": "mA"}
